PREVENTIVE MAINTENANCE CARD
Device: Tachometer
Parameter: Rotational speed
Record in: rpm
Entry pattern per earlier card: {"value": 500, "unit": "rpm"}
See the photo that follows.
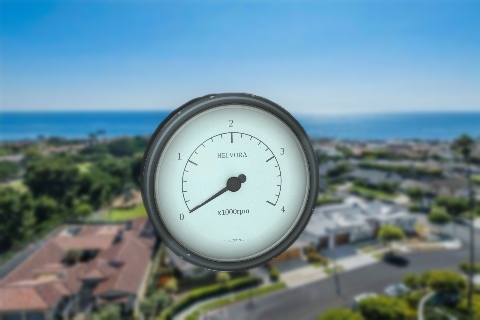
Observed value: {"value": 0, "unit": "rpm"}
